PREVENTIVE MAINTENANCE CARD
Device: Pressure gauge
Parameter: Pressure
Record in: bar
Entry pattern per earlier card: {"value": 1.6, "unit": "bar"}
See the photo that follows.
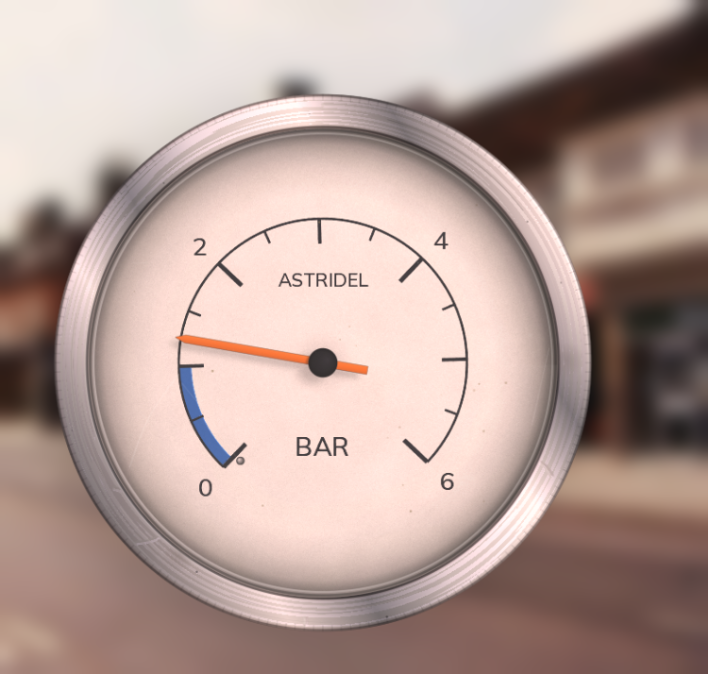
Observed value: {"value": 1.25, "unit": "bar"}
